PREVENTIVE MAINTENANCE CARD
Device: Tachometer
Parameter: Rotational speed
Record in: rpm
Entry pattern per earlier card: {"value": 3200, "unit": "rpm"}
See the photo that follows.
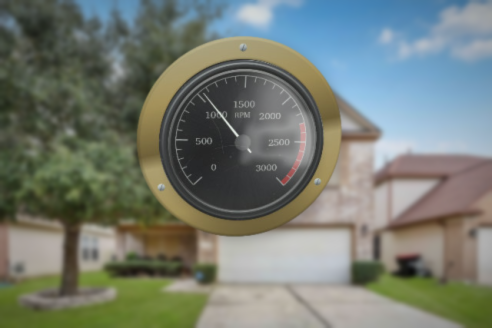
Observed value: {"value": 1050, "unit": "rpm"}
